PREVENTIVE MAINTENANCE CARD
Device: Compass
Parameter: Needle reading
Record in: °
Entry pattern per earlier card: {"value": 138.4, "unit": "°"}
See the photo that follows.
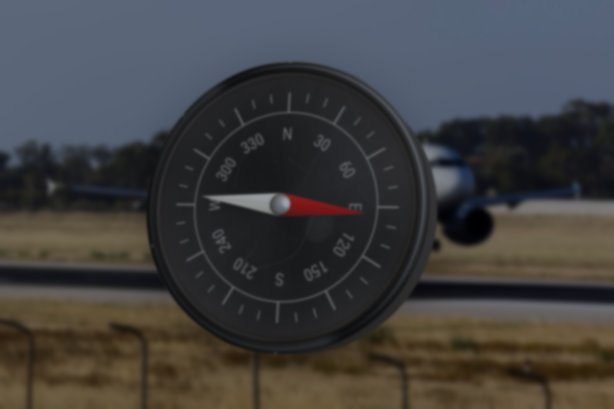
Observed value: {"value": 95, "unit": "°"}
